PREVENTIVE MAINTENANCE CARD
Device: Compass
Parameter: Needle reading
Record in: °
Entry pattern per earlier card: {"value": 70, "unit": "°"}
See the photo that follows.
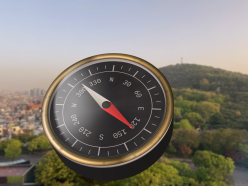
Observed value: {"value": 130, "unit": "°"}
